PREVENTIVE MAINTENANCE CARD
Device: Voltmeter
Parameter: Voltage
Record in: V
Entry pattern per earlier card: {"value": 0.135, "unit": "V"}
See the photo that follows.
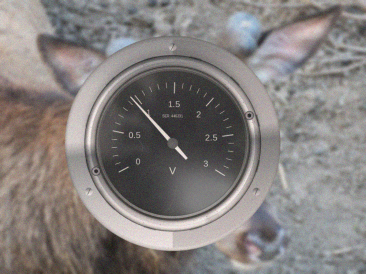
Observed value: {"value": 0.95, "unit": "V"}
